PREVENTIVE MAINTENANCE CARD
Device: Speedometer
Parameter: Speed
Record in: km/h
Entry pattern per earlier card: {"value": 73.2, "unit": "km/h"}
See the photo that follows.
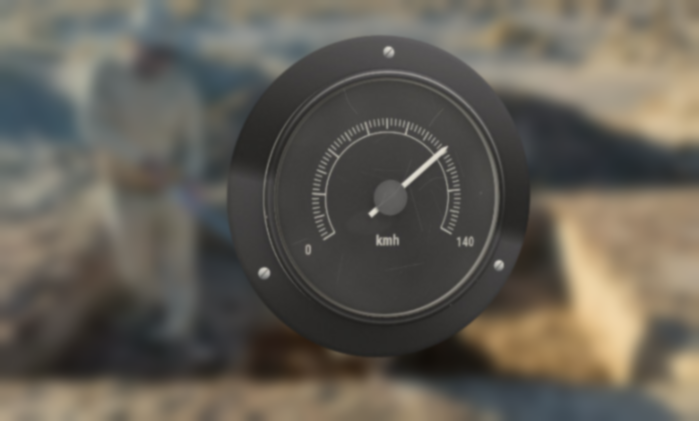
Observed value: {"value": 100, "unit": "km/h"}
